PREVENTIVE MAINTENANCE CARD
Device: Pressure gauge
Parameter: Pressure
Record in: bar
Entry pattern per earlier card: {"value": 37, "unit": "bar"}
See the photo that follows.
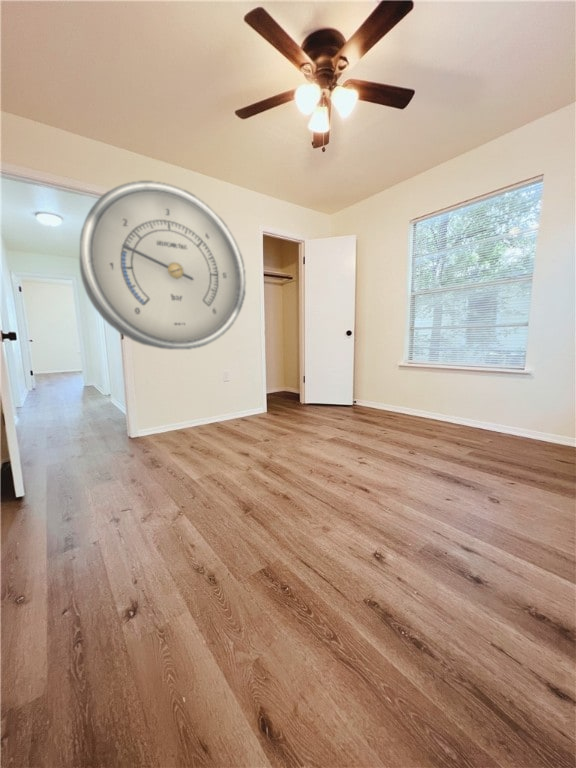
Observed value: {"value": 1.5, "unit": "bar"}
